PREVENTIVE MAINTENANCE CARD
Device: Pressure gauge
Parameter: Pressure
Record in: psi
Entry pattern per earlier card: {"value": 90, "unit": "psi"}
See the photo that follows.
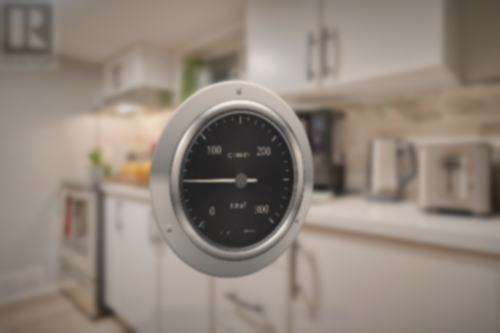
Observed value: {"value": 50, "unit": "psi"}
